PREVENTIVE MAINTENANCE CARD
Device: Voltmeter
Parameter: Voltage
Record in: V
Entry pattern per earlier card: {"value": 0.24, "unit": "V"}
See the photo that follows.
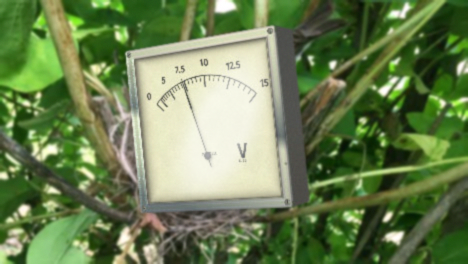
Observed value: {"value": 7.5, "unit": "V"}
